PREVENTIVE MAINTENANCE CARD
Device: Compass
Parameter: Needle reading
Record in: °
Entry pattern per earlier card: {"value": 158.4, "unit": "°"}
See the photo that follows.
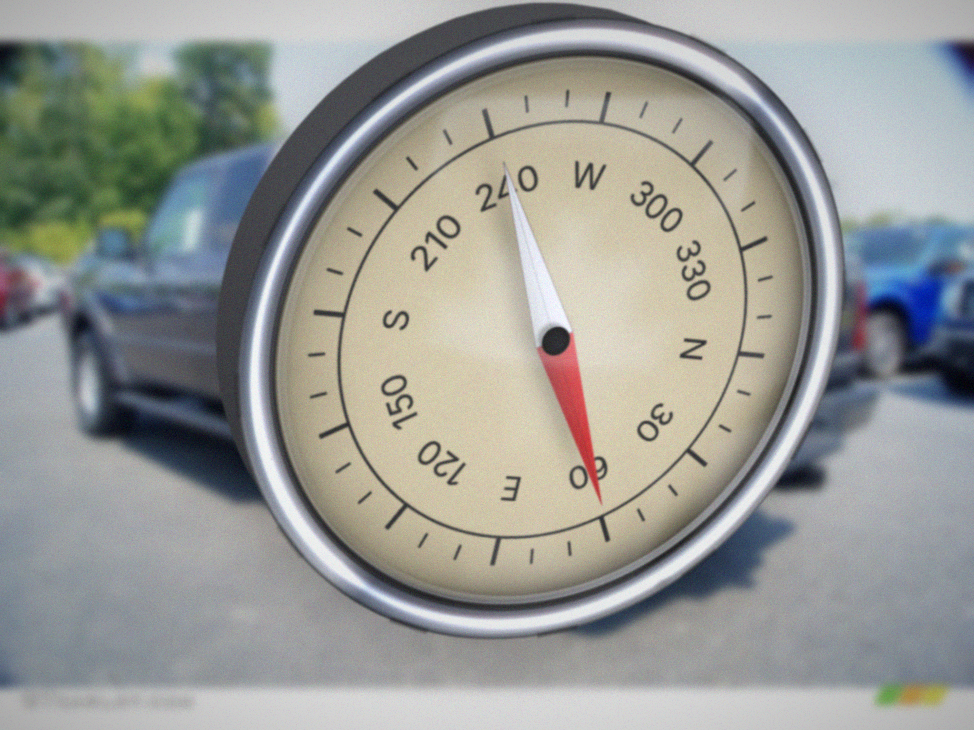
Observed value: {"value": 60, "unit": "°"}
